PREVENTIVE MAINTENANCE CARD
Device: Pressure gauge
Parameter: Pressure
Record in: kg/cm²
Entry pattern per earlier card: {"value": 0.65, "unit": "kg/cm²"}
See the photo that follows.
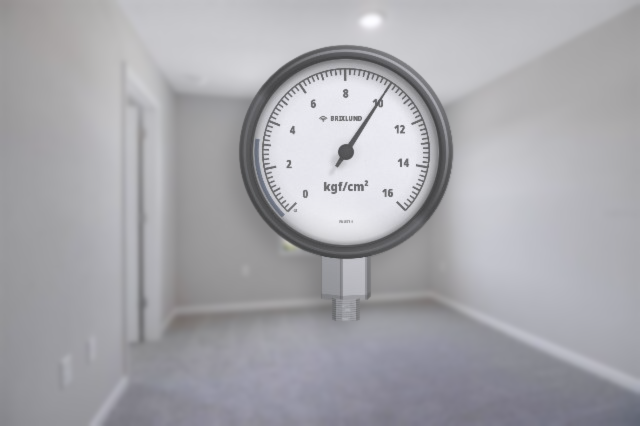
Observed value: {"value": 10, "unit": "kg/cm²"}
